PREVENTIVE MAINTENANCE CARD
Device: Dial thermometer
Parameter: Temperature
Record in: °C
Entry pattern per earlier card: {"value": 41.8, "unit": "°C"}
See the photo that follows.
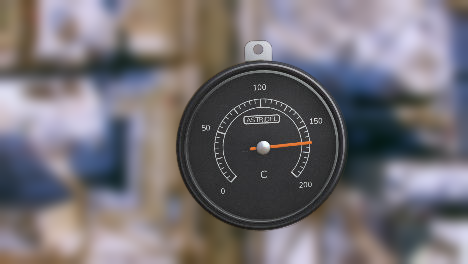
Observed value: {"value": 165, "unit": "°C"}
